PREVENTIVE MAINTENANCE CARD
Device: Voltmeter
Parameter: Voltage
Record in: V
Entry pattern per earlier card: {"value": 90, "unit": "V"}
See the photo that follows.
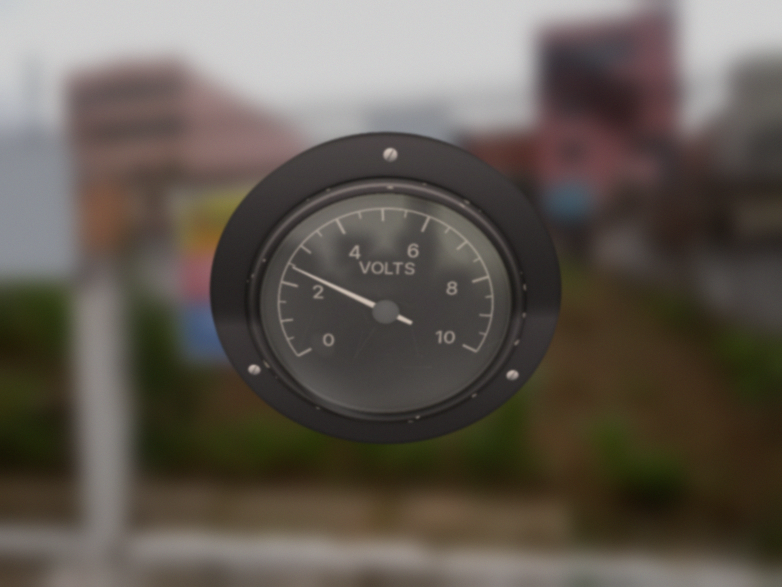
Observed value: {"value": 2.5, "unit": "V"}
